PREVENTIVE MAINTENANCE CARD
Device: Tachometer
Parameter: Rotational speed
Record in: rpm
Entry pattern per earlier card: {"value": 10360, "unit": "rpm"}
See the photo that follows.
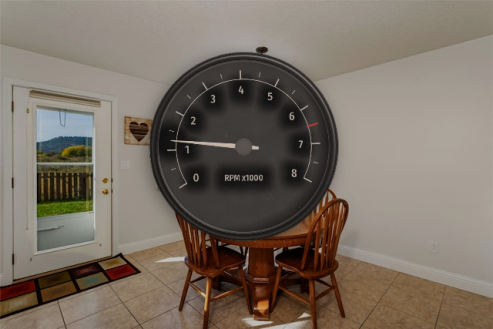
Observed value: {"value": 1250, "unit": "rpm"}
